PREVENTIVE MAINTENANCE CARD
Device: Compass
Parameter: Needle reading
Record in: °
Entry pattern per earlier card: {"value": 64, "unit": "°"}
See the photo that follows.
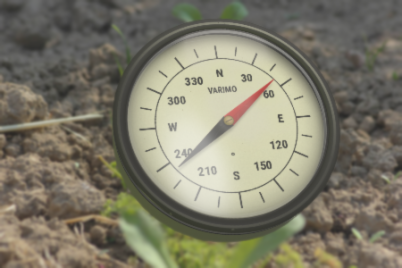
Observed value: {"value": 52.5, "unit": "°"}
